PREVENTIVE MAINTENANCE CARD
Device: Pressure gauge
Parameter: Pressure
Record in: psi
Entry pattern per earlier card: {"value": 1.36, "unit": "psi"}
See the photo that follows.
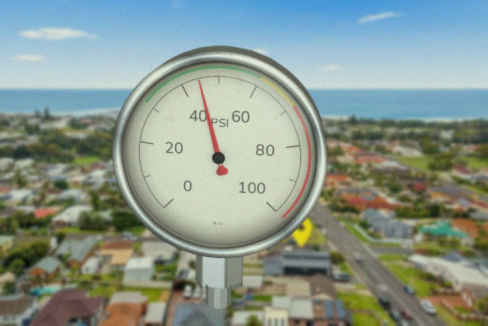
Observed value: {"value": 45, "unit": "psi"}
